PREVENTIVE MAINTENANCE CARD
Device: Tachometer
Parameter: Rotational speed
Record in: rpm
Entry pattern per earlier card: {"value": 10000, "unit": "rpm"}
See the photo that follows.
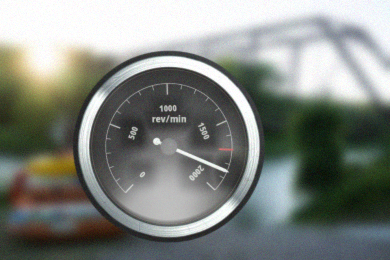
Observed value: {"value": 1850, "unit": "rpm"}
